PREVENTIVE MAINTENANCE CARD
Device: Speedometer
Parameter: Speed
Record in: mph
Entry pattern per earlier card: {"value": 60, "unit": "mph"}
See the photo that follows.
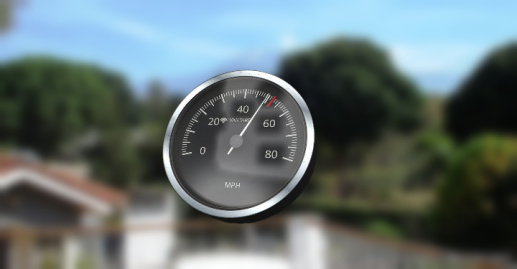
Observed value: {"value": 50, "unit": "mph"}
